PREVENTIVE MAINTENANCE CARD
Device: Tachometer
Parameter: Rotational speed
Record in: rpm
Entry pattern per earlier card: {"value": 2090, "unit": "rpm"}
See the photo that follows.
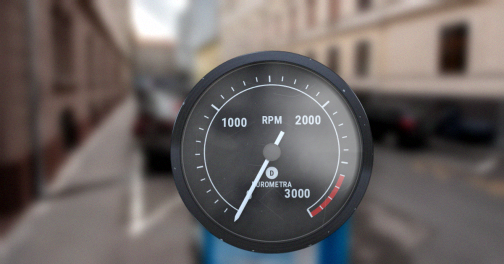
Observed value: {"value": 0, "unit": "rpm"}
